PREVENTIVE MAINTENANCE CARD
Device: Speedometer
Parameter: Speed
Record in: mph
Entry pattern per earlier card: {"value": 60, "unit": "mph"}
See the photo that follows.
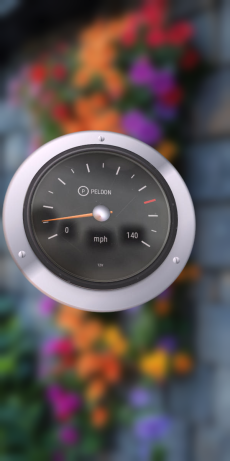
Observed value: {"value": 10, "unit": "mph"}
